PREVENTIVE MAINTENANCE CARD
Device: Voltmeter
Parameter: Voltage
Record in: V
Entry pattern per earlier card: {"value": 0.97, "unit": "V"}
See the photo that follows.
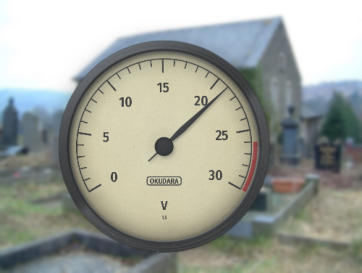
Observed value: {"value": 21, "unit": "V"}
